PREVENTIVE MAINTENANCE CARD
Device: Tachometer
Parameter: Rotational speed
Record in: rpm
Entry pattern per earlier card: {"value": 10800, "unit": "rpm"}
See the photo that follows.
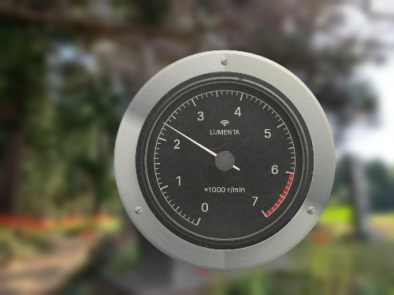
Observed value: {"value": 2300, "unit": "rpm"}
